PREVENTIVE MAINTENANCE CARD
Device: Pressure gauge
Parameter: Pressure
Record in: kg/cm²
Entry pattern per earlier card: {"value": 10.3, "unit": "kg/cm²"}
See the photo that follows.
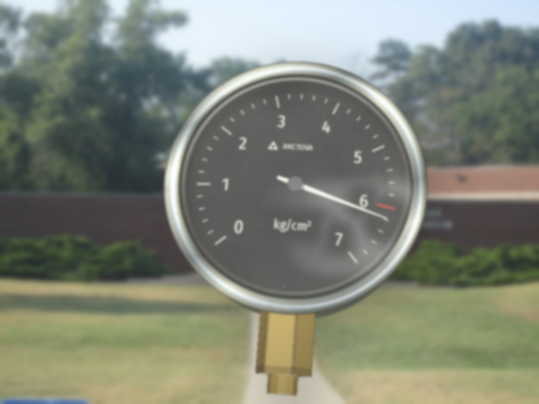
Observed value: {"value": 6.2, "unit": "kg/cm²"}
